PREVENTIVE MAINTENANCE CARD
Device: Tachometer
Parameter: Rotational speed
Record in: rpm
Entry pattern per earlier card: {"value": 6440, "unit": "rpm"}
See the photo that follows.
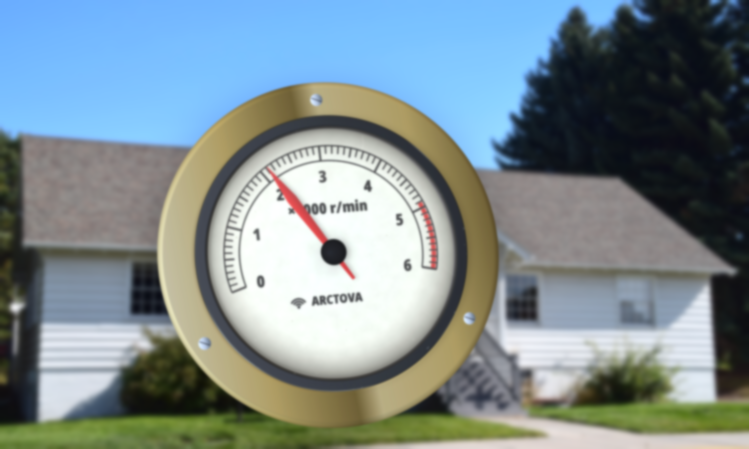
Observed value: {"value": 2100, "unit": "rpm"}
